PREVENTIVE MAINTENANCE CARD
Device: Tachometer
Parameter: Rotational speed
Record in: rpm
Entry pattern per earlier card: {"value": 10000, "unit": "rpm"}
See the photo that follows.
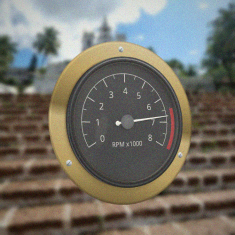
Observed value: {"value": 6750, "unit": "rpm"}
